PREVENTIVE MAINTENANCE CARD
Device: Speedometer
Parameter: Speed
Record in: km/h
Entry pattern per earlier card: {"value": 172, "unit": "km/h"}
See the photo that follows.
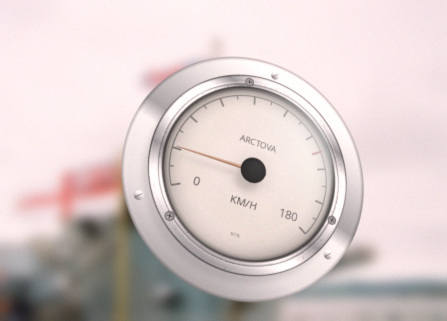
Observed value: {"value": 20, "unit": "km/h"}
